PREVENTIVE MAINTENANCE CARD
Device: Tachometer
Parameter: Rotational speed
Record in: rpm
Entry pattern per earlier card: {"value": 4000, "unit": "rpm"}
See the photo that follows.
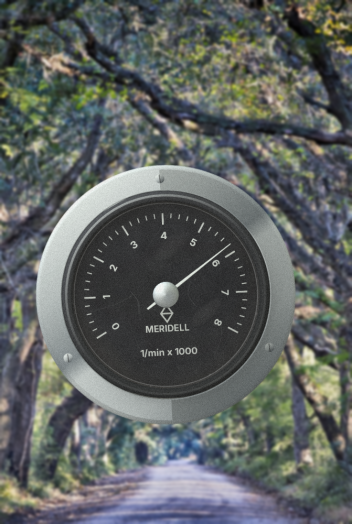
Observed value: {"value": 5800, "unit": "rpm"}
